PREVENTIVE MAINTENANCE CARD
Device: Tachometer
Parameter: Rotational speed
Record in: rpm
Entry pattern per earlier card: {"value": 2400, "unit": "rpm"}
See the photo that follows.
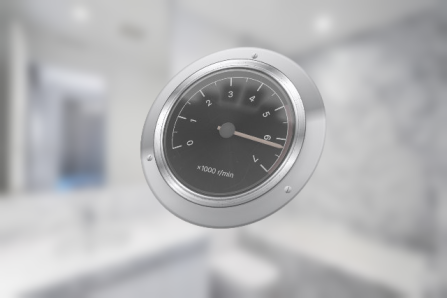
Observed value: {"value": 6250, "unit": "rpm"}
